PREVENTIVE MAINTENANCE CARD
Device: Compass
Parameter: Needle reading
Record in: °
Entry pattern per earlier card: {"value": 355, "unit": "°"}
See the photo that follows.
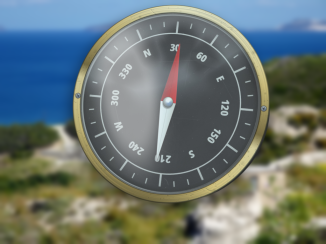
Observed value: {"value": 35, "unit": "°"}
